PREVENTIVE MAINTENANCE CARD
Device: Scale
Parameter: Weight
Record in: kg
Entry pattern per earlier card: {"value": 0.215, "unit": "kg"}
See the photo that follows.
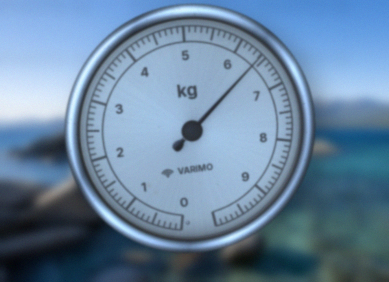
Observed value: {"value": 6.4, "unit": "kg"}
